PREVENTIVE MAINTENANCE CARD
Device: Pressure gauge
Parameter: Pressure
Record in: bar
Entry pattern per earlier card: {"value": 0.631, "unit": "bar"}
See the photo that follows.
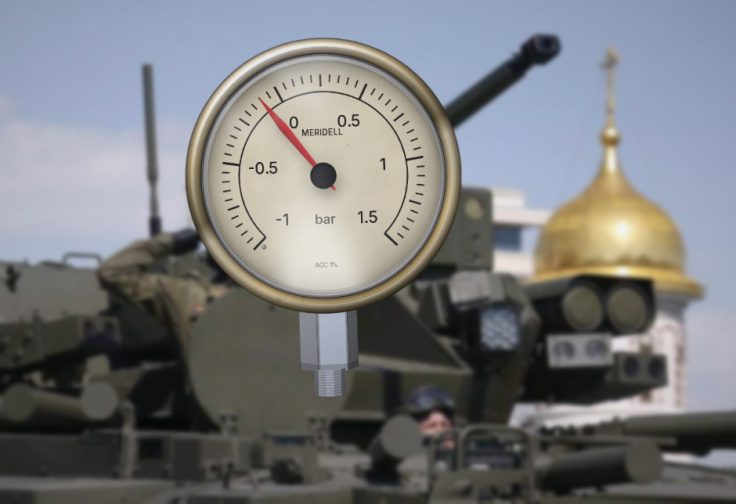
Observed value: {"value": -0.1, "unit": "bar"}
